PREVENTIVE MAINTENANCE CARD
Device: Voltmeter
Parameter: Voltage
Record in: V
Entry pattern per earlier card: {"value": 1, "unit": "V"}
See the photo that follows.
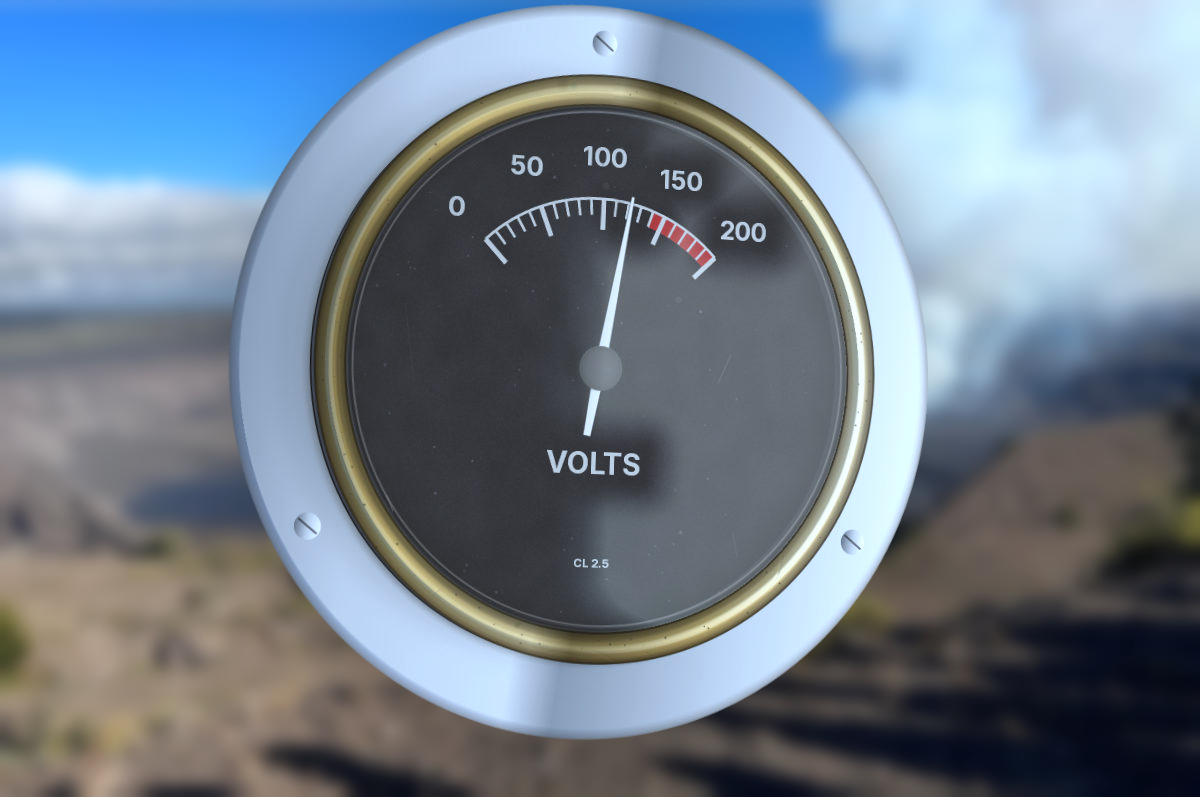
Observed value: {"value": 120, "unit": "V"}
